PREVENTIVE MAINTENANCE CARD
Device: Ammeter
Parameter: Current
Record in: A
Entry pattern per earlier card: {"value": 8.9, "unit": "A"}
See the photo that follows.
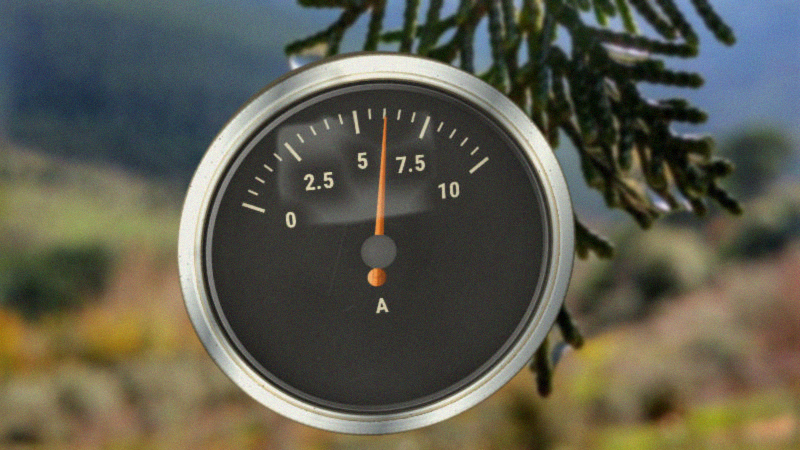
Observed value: {"value": 6, "unit": "A"}
